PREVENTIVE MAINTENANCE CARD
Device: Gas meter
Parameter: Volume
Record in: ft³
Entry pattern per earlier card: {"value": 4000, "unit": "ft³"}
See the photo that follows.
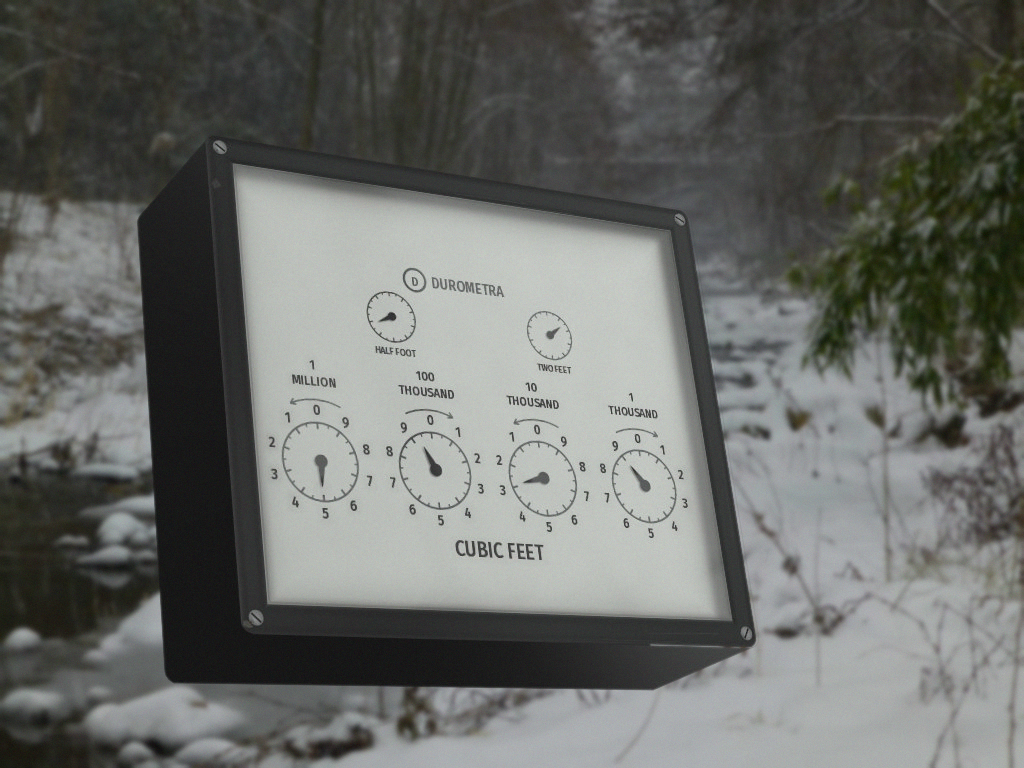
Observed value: {"value": 492900, "unit": "ft³"}
